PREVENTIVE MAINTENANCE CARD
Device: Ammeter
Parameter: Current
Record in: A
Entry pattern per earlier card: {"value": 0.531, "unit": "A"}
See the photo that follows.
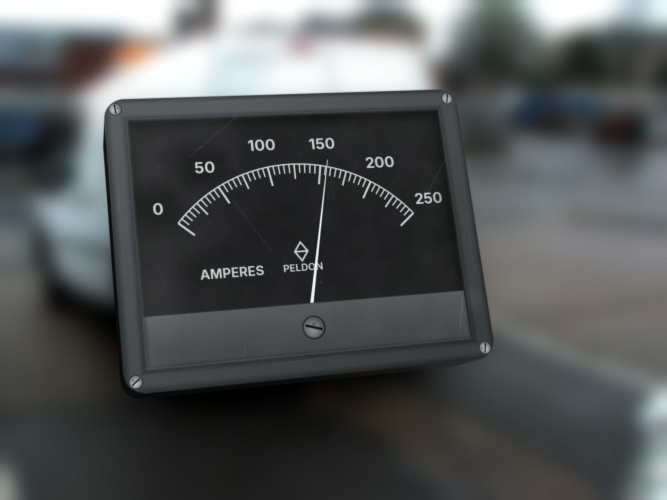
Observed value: {"value": 155, "unit": "A"}
